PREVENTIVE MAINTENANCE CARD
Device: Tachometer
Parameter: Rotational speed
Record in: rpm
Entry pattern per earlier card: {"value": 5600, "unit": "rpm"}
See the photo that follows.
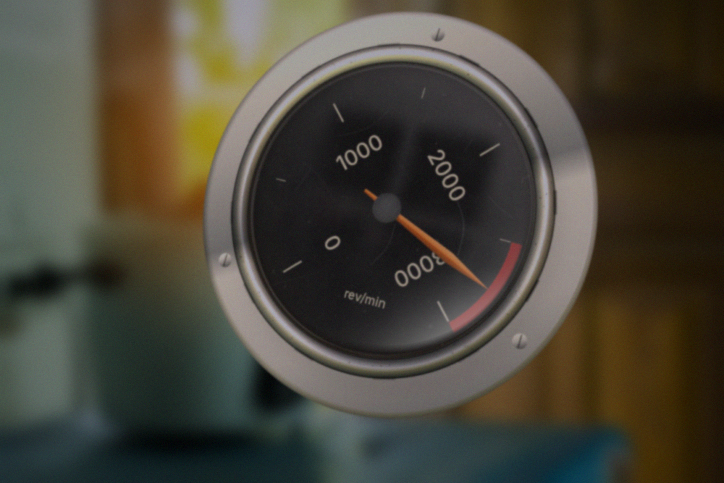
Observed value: {"value": 2750, "unit": "rpm"}
